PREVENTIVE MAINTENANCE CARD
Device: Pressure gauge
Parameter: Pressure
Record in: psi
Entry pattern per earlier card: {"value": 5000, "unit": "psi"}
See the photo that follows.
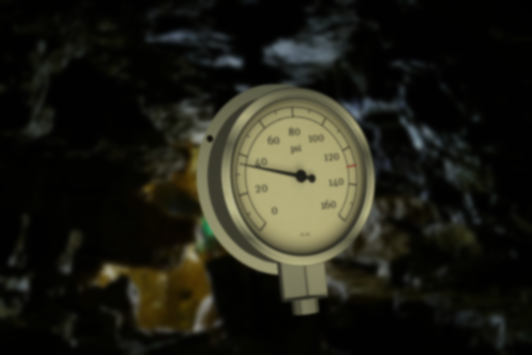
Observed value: {"value": 35, "unit": "psi"}
